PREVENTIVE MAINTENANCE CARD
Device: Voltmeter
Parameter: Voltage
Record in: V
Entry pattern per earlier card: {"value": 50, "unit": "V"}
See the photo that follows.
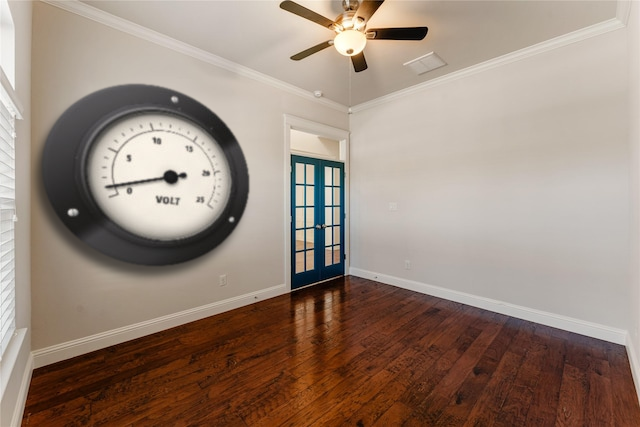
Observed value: {"value": 1, "unit": "V"}
